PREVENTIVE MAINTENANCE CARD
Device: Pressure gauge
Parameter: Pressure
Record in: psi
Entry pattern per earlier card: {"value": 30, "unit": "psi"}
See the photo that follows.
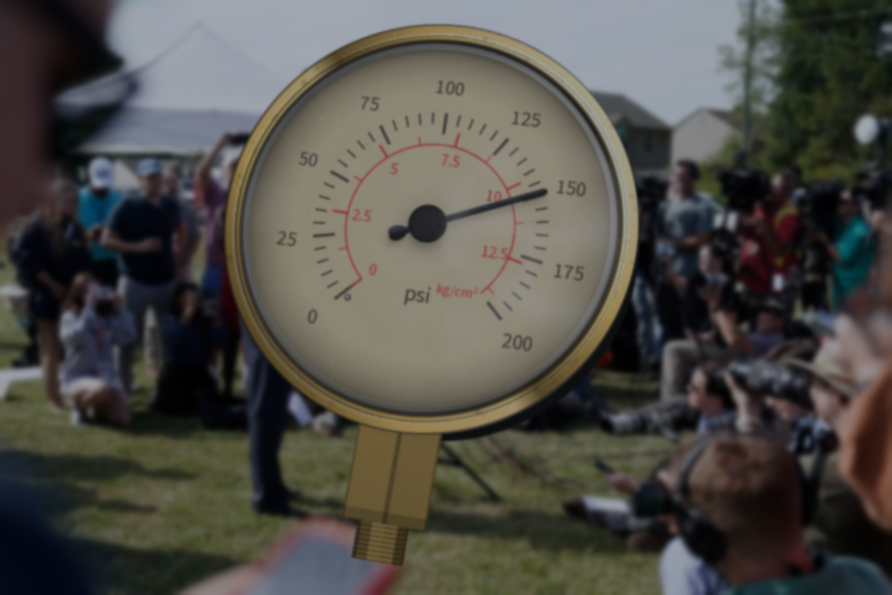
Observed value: {"value": 150, "unit": "psi"}
